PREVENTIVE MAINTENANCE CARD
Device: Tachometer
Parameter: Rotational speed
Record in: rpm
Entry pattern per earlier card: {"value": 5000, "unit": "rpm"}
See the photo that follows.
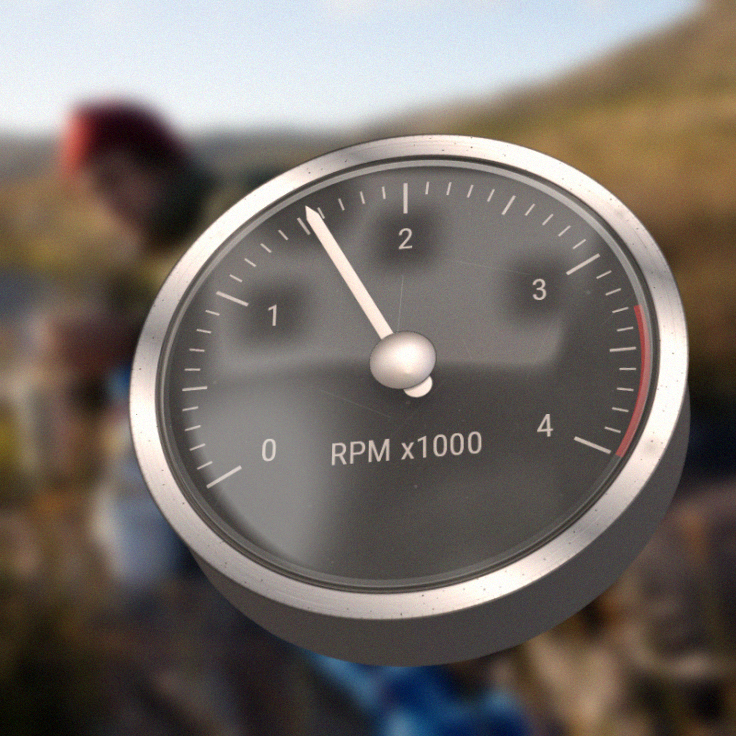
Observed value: {"value": 1550, "unit": "rpm"}
